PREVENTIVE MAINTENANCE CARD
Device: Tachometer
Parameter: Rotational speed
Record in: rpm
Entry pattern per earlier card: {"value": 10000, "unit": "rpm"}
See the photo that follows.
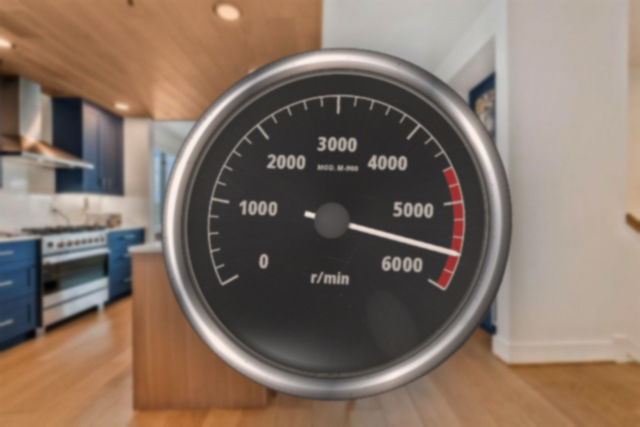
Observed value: {"value": 5600, "unit": "rpm"}
